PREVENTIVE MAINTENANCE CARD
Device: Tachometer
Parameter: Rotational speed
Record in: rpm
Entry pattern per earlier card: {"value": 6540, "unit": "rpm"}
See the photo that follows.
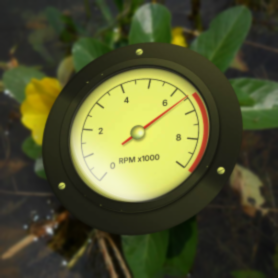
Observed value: {"value": 6500, "unit": "rpm"}
